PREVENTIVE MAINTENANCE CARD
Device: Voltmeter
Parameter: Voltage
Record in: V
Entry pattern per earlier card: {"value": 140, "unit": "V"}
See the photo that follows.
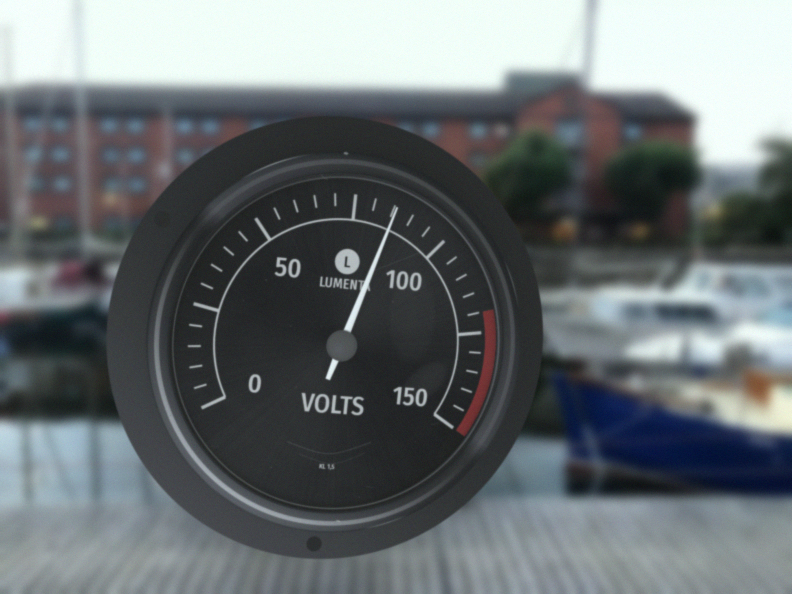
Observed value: {"value": 85, "unit": "V"}
